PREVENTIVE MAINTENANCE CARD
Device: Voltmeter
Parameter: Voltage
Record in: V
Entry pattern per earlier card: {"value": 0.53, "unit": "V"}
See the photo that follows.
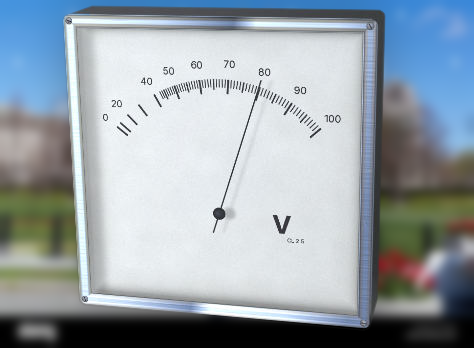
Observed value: {"value": 80, "unit": "V"}
